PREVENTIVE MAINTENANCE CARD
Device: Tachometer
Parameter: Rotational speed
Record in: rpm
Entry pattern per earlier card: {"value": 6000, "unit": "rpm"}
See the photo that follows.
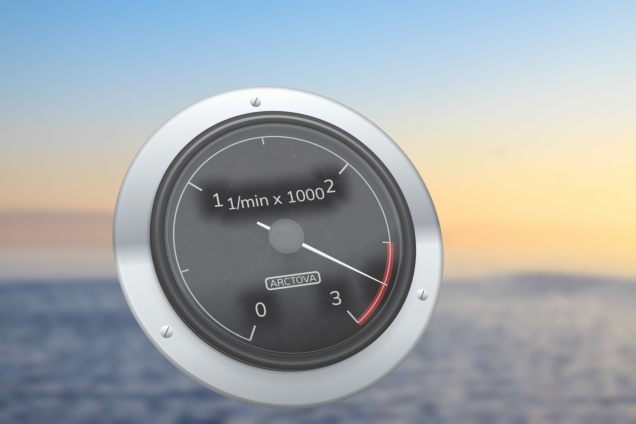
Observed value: {"value": 2750, "unit": "rpm"}
